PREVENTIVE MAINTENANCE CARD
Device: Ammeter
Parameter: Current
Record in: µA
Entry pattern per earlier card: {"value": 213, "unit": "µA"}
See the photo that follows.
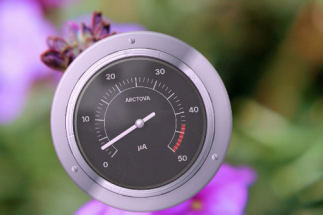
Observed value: {"value": 3, "unit": "µA"}
